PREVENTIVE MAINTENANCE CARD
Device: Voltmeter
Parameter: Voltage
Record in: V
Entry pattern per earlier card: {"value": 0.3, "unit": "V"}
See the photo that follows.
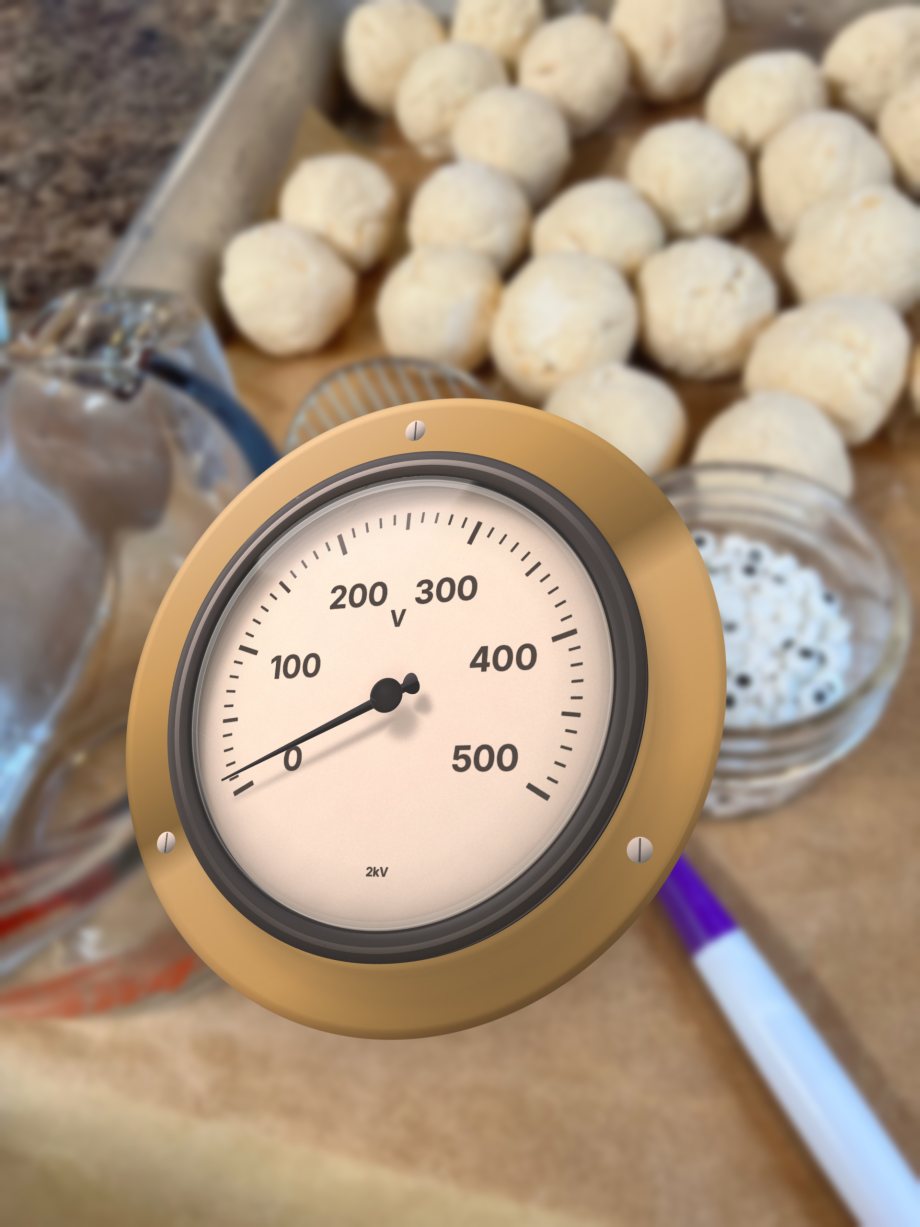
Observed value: {"value": 10, "unit": "V"}
